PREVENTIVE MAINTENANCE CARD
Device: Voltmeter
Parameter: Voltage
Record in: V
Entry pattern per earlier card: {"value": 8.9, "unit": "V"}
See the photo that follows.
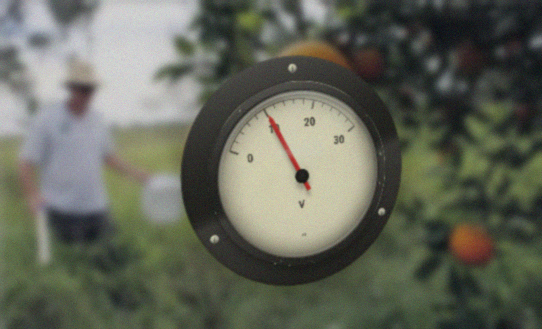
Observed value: {"value": 10, "unit": "V"}
